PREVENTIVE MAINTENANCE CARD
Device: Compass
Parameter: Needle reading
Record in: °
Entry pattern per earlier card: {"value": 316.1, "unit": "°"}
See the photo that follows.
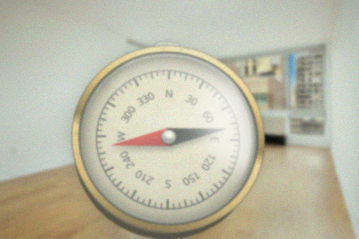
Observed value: {"value": 260, "unit": "°"}
